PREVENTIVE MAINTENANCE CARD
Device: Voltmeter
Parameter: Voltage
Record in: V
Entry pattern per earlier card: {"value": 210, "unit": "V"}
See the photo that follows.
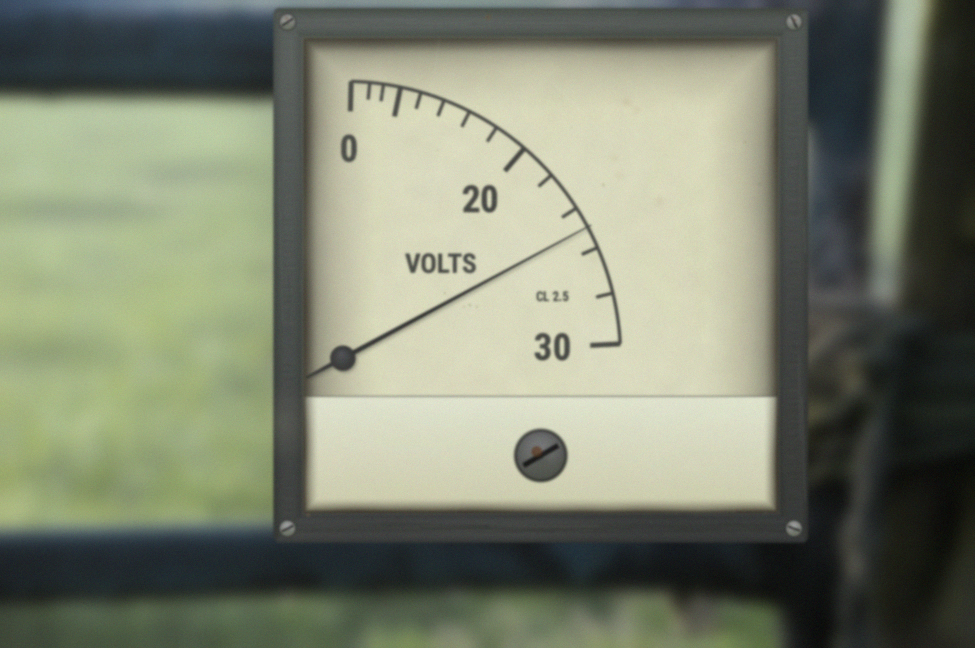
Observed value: {"value": 25, "unit": "V"}
